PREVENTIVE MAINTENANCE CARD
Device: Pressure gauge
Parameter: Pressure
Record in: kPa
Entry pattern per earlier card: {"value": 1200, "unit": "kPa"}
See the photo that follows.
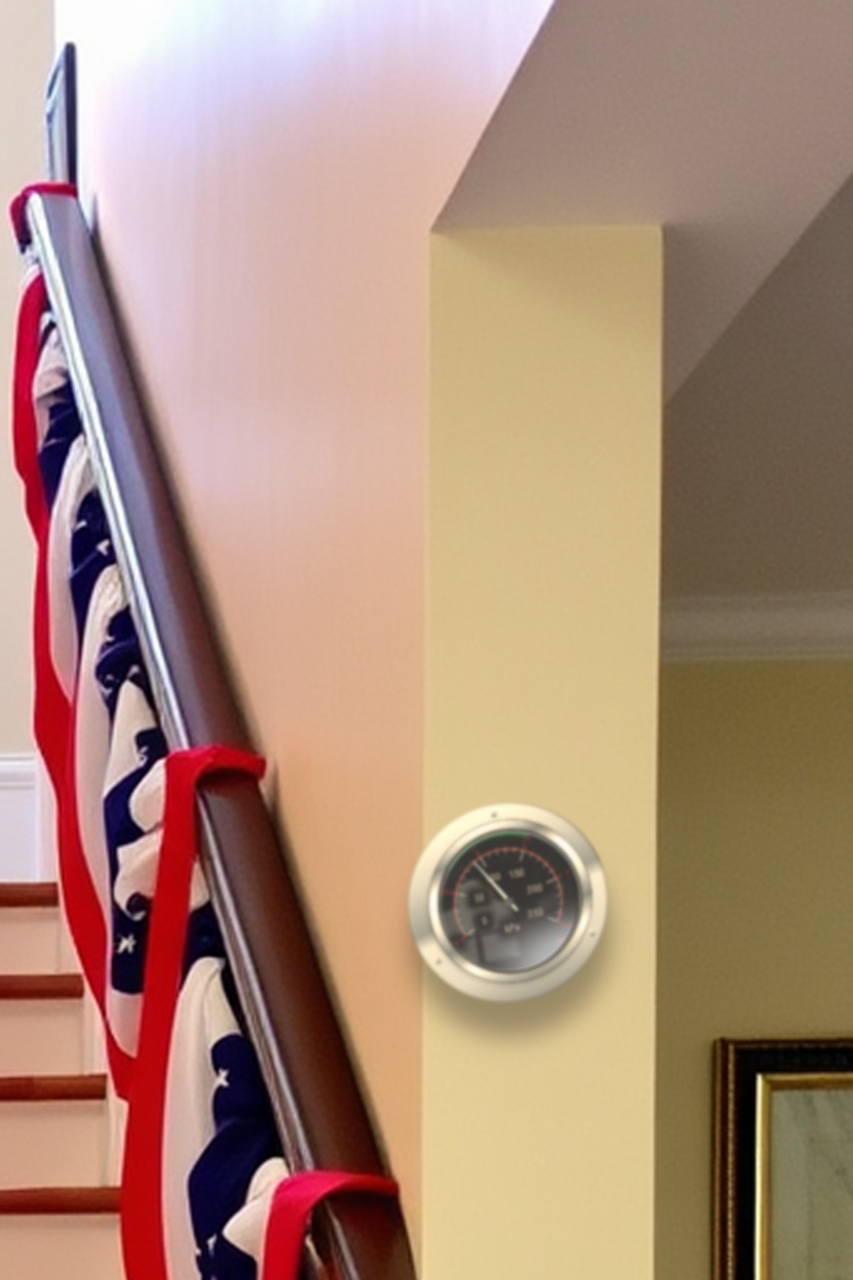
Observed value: {"value": 90, "unit": "kPa"}
